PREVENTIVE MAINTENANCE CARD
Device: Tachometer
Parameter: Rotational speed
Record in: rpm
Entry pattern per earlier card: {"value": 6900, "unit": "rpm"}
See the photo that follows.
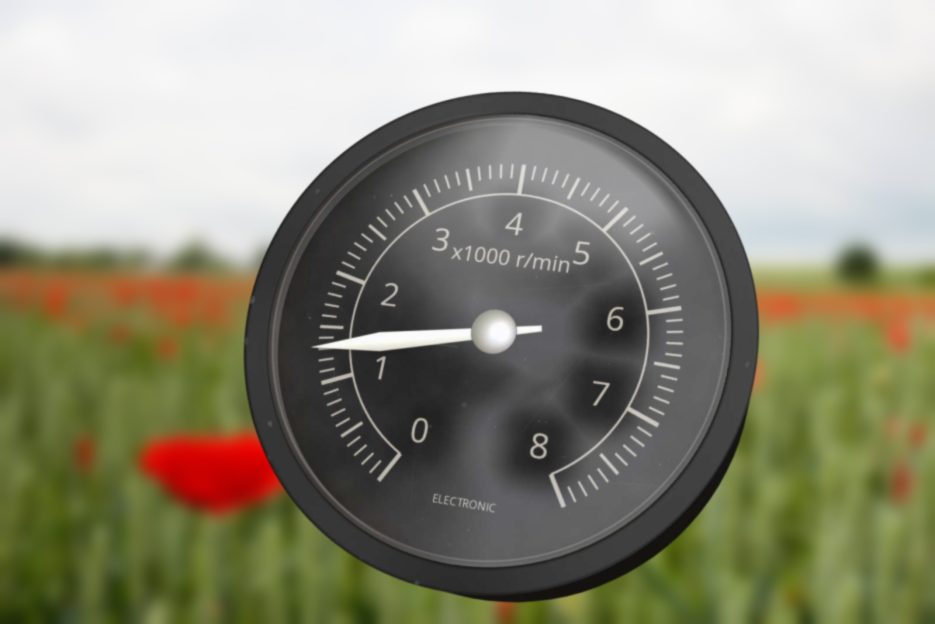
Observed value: {"value": 1300, "unit": "rpm"}
